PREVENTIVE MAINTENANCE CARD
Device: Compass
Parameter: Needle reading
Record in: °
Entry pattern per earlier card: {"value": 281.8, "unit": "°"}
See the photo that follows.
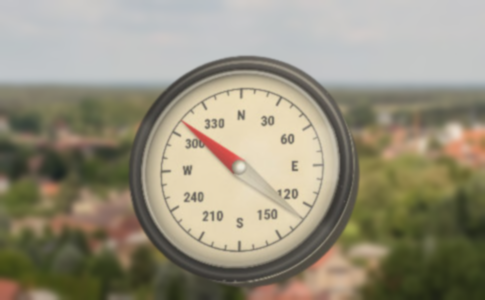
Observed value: {"value": 310, "unit": "°"}
